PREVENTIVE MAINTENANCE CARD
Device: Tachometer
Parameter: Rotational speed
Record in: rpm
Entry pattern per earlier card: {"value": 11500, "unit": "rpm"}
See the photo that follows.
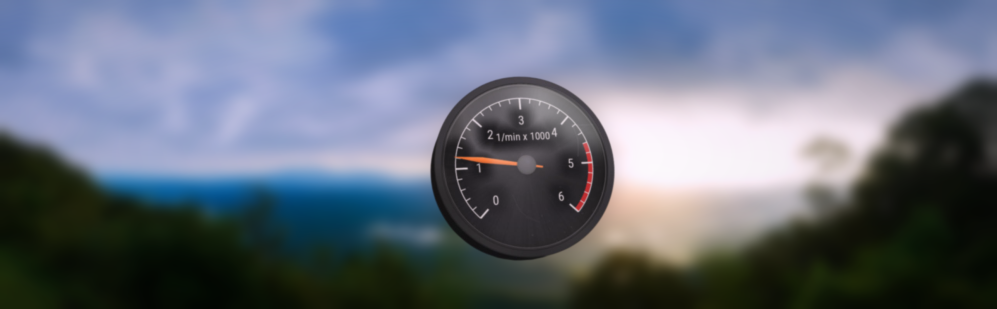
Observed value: {"value": 1200, "unit": "rpm"}
